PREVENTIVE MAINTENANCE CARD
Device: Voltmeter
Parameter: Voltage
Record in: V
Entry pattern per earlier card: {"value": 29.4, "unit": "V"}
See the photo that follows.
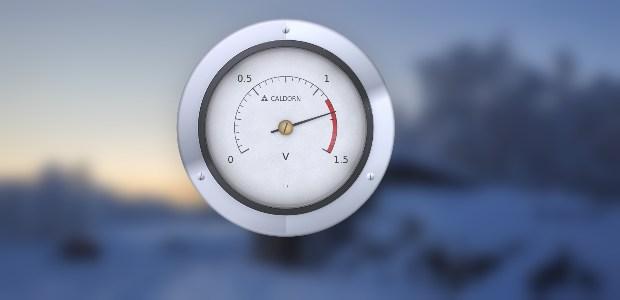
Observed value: {"value": 1.2, "unit": "V"}
